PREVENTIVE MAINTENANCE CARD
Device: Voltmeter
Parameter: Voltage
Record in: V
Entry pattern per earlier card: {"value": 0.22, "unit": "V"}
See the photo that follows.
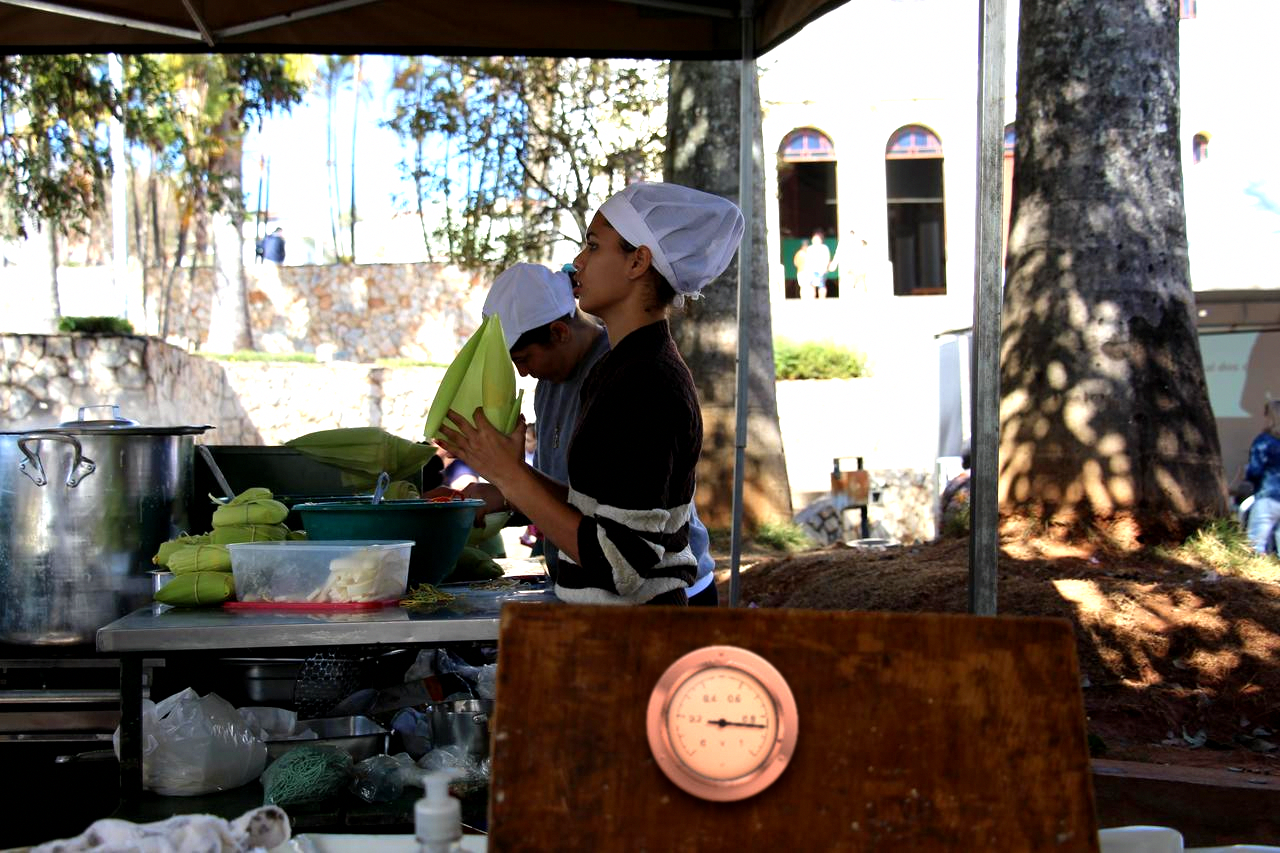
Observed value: {"value": 0.85, "unit": "V"}
